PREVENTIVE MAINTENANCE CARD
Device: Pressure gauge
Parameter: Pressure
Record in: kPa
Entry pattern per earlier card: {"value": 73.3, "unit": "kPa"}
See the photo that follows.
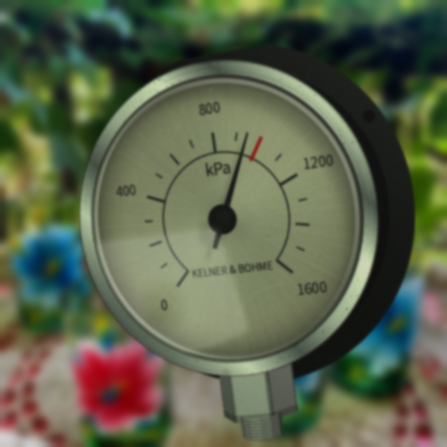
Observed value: {"value": 950, "unit": "kPa"}
